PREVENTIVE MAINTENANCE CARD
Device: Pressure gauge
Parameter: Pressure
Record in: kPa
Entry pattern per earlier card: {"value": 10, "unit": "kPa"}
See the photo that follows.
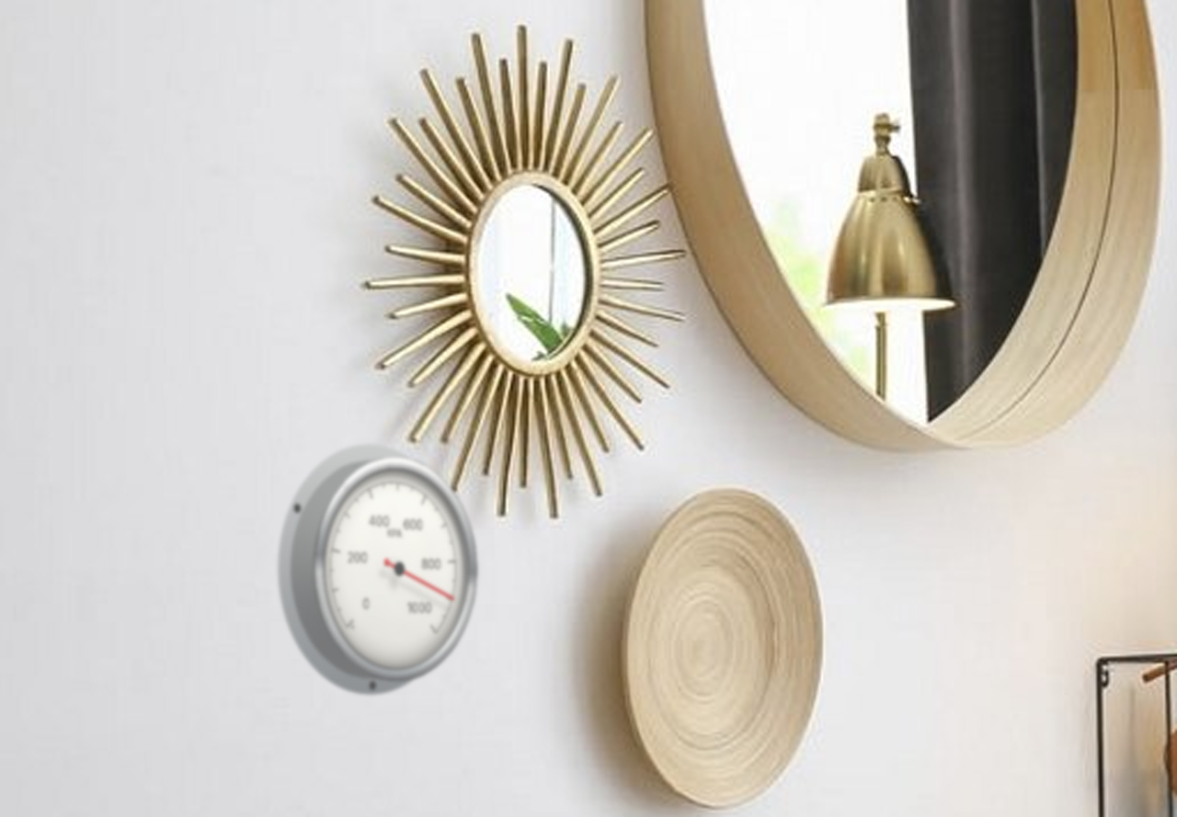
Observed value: {"value": 900, "unit": "kPa"}
